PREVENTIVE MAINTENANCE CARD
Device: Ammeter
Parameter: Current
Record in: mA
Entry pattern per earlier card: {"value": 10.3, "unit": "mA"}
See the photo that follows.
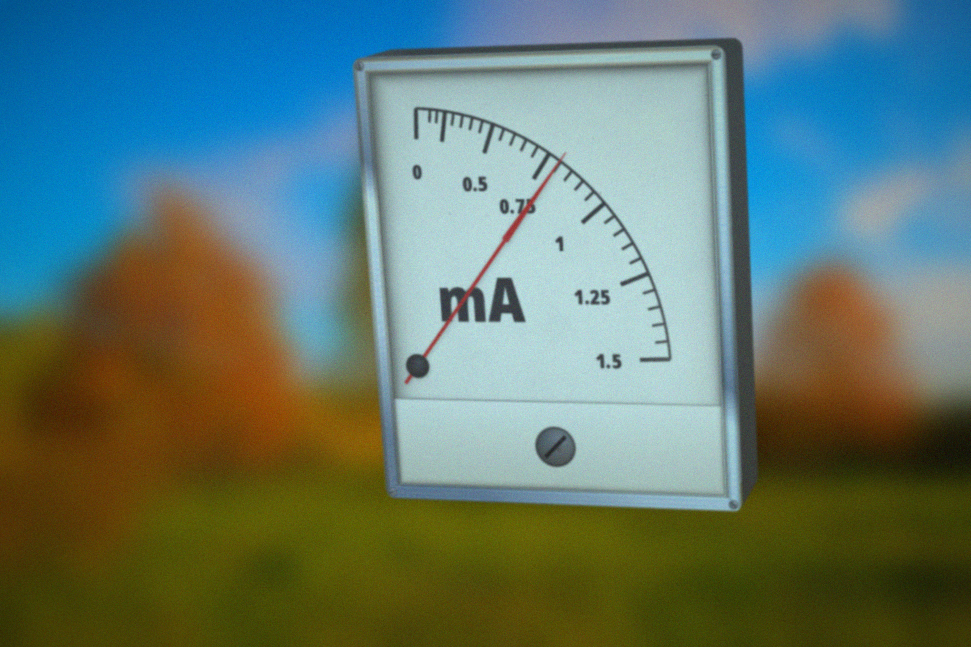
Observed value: {"value": 0.8, "unit": "mA"}
